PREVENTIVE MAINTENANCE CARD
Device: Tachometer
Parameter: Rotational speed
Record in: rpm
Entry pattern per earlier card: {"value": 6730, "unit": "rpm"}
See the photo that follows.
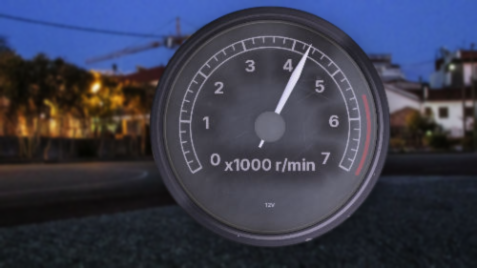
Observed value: {"value": 4300, "unit": "rpm"}
